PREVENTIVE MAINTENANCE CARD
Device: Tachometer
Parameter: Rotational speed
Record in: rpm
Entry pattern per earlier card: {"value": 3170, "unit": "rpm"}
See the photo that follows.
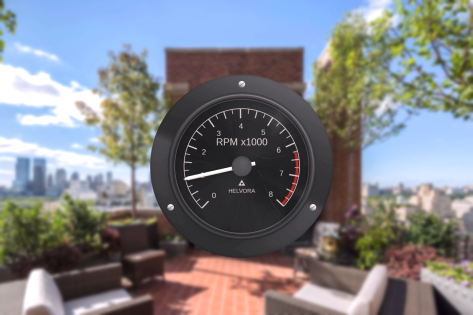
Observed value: {"value": 1000, "unit": "rpm"}
